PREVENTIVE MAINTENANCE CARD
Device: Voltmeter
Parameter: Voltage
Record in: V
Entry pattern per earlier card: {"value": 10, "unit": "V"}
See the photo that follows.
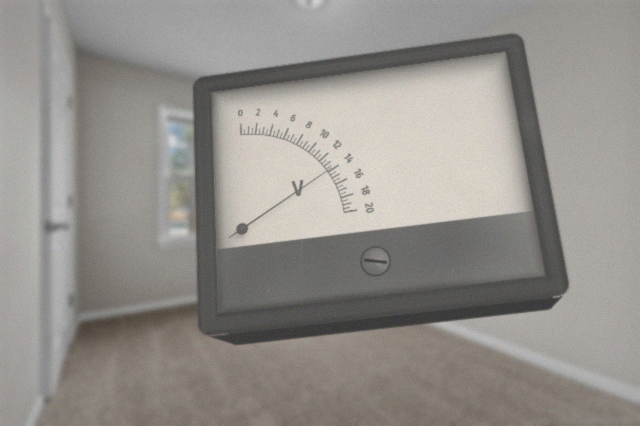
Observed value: {"value": 14, "unit": "V"}
